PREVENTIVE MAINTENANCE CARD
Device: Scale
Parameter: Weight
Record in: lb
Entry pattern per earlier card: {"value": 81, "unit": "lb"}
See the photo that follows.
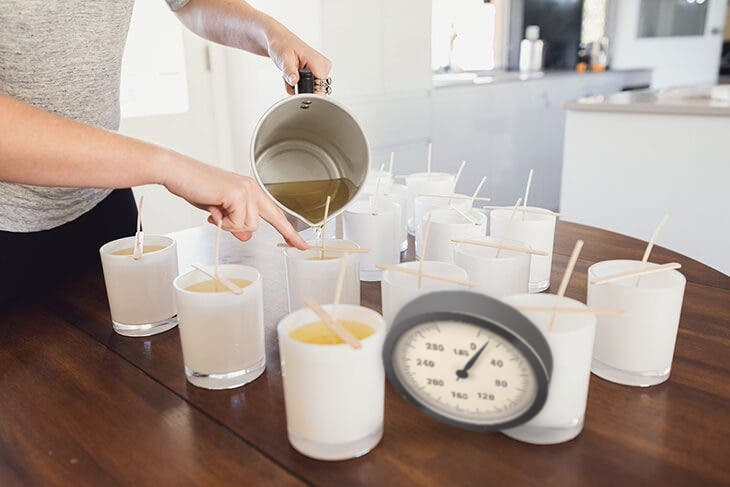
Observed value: {"value": 10, "unit": "lb"}
